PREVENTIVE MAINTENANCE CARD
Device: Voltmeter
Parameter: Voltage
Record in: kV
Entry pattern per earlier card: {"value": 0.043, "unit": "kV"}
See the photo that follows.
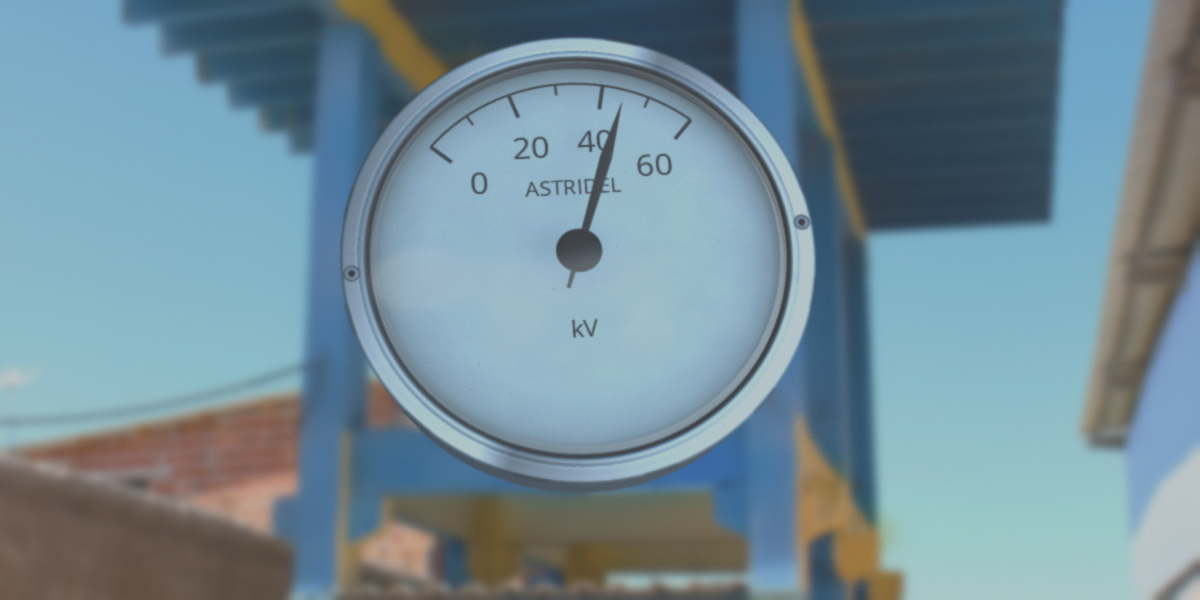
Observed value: {"value": 45, "unit": "kV"}
